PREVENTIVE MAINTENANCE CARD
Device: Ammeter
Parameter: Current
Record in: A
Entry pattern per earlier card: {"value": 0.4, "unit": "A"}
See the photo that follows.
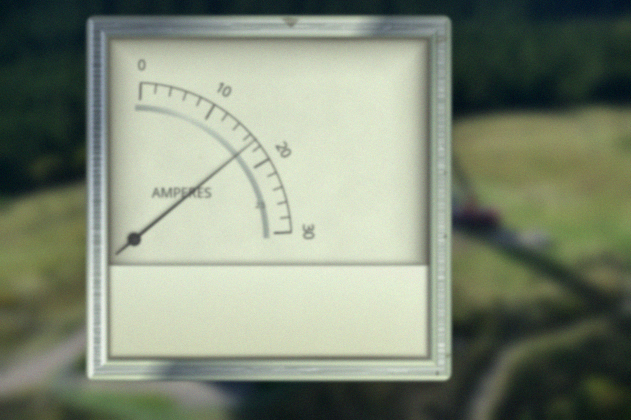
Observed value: {"value": 17, "unit": "A"}
